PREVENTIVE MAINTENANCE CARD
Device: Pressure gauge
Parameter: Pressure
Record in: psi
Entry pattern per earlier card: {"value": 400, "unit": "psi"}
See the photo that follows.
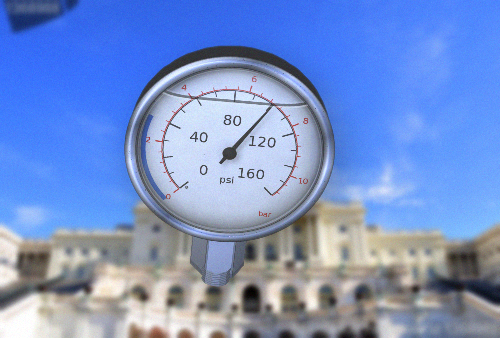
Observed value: {"value": 100, "unit": "psi"}
